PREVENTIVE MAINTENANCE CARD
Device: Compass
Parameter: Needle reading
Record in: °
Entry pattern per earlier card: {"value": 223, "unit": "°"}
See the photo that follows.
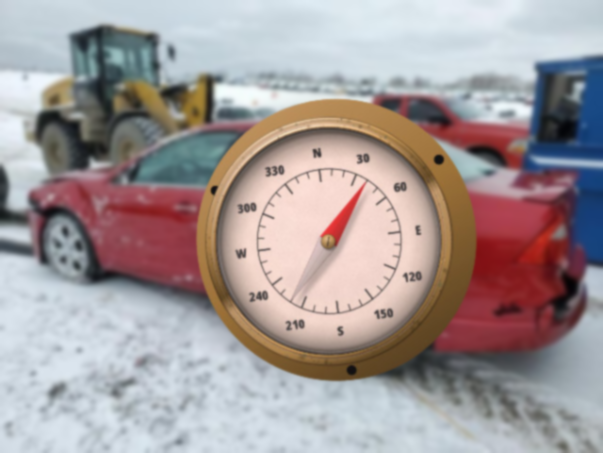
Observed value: {"value": 40, "unit": "°"}
